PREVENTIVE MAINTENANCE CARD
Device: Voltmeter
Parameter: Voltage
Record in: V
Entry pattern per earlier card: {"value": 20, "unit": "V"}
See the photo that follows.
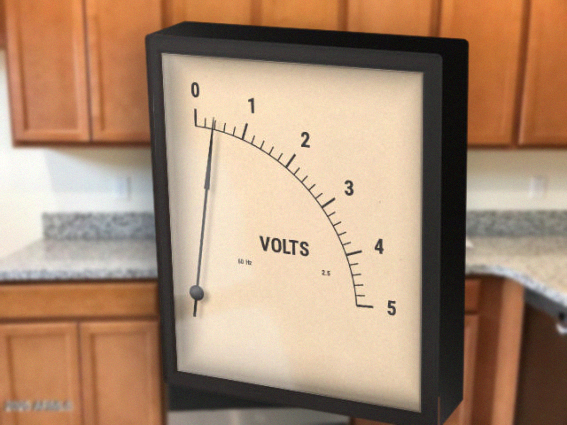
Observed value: {"value": 0.4, "unit": "V"}
